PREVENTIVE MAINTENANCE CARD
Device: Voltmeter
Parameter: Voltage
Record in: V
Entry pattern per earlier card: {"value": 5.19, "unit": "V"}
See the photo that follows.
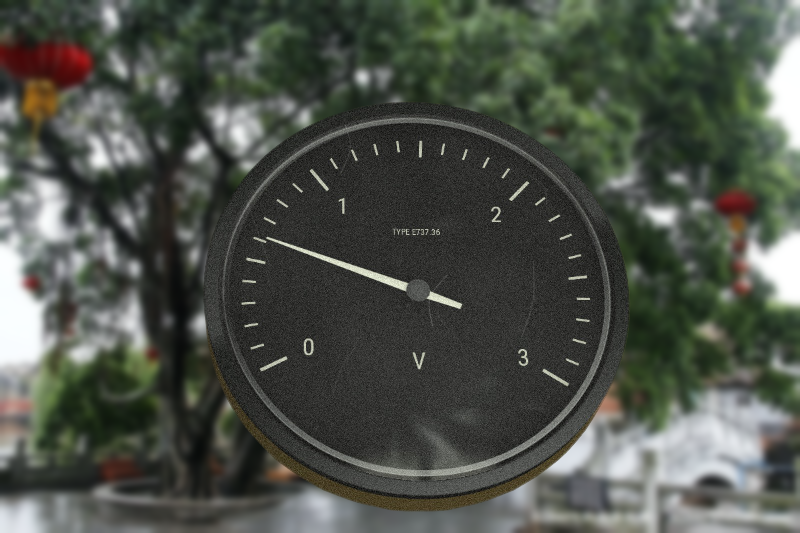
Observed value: {"value": 0.6, "unit": "V"}
